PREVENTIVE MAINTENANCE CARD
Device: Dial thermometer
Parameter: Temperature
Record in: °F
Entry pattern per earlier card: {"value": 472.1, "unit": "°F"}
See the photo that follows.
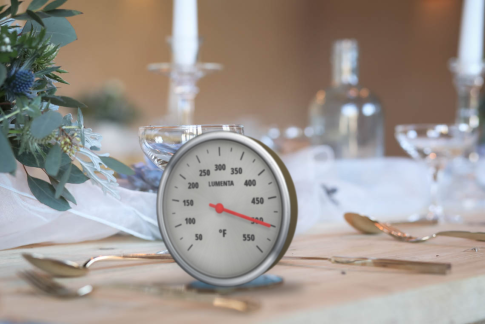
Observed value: {"value": 500, "unit": "°F"}
